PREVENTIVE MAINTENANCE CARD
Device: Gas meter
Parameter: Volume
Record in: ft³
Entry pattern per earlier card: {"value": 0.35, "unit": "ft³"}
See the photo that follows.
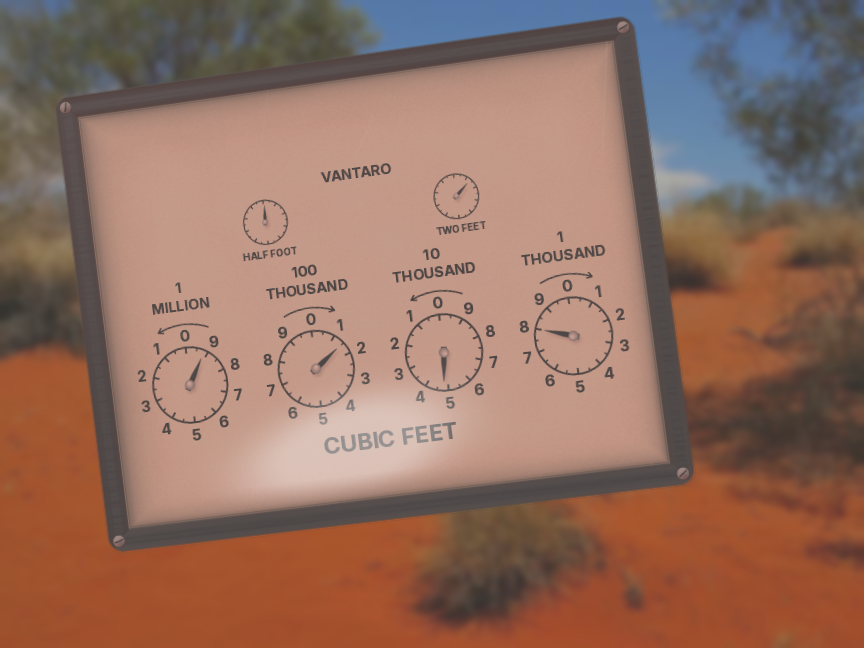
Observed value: {"value": 914800, "unit": "ft³"}
